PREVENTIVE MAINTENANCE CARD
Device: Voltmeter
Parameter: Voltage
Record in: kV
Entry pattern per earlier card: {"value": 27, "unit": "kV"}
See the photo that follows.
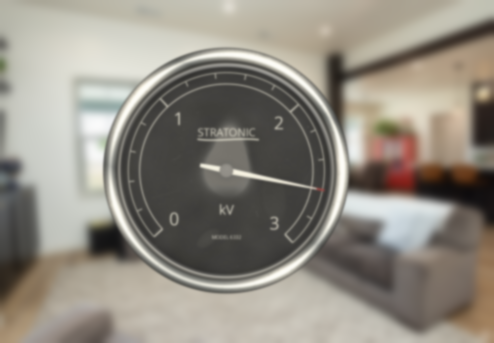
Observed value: {"value": 2.6, "unit": "kV"}
